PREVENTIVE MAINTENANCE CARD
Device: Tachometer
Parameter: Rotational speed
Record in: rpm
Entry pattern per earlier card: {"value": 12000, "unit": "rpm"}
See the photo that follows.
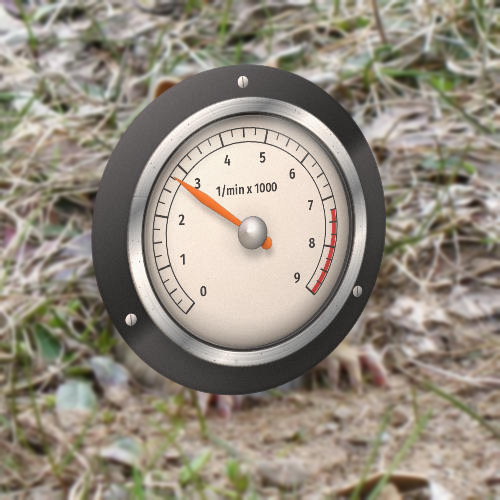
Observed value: {"value": 2750, "unit": "rpm"}
